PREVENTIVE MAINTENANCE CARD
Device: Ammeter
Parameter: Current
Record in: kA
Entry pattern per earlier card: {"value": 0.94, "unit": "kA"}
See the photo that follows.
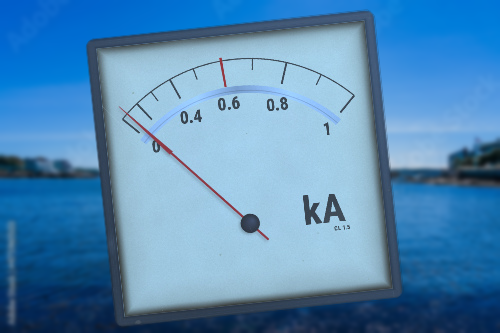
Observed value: {"value": 0.1, "unit": "kA"}
